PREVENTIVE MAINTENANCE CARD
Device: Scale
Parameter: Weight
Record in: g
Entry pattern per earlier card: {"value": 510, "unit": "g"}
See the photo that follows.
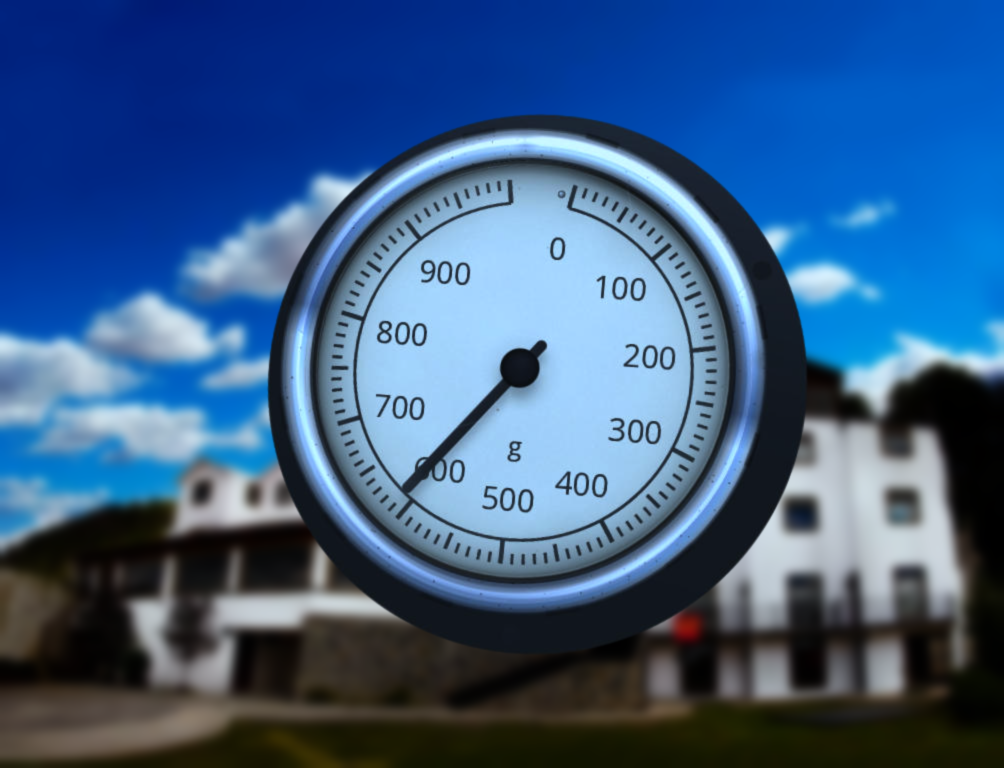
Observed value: {"value": 610, "unit": "g"}
